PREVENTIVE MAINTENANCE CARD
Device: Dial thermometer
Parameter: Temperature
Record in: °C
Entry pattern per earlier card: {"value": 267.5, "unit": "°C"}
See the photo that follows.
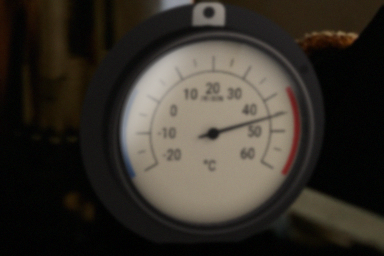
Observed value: {"value": 45, "unit": "°C"}
